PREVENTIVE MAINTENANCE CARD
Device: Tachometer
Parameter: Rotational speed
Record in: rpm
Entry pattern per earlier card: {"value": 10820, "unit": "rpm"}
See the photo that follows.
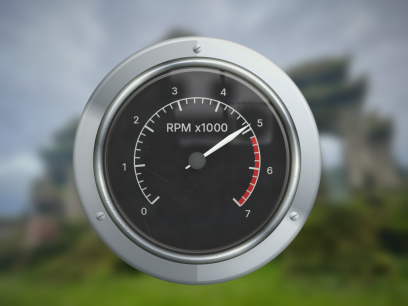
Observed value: {"value": 4900, "unit": "rpm"}
